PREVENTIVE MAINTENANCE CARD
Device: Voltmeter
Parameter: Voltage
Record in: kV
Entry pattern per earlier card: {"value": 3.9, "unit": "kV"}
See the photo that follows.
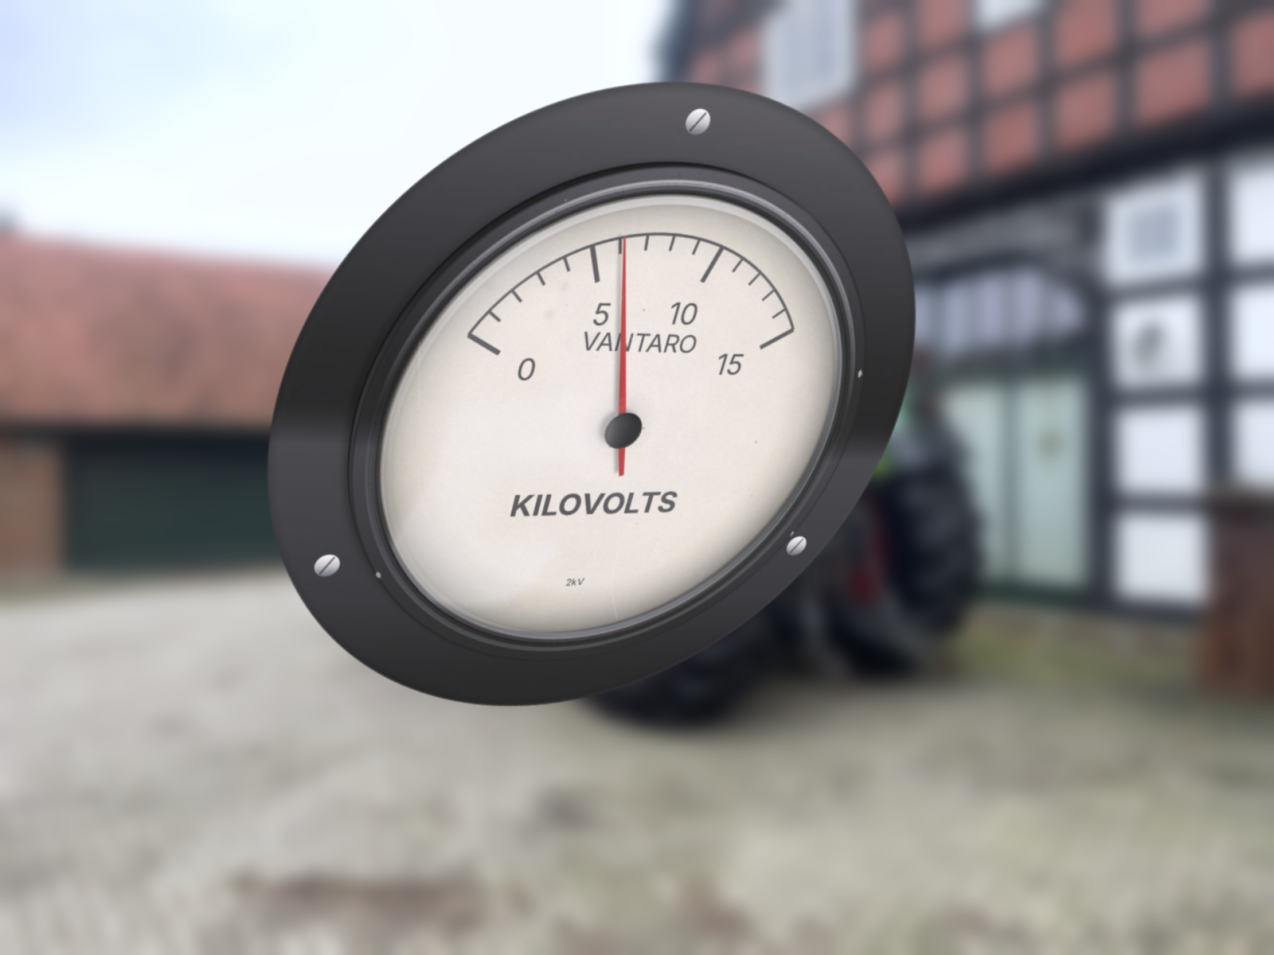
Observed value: {"value": 6, "unit": "kV"}
